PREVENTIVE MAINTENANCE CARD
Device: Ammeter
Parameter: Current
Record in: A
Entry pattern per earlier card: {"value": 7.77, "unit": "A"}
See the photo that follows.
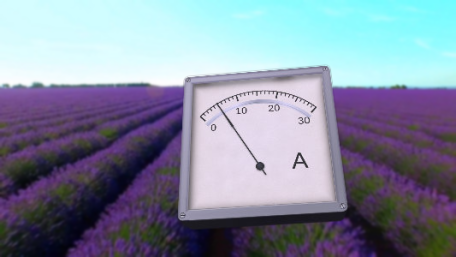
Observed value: {"value": 5, "unit": "A"}
